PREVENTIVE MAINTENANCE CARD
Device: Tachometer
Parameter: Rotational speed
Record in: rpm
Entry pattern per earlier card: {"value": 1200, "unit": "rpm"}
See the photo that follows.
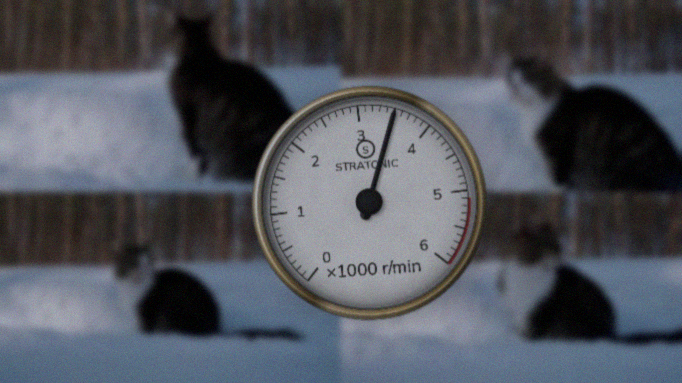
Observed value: {"value": 3500, "unit": "rpm"}
